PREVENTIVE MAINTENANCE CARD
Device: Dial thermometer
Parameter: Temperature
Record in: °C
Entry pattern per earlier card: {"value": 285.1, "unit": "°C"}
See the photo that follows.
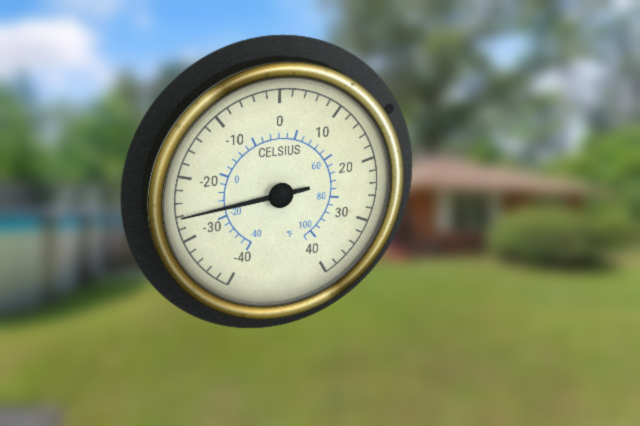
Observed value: {"value": -26, "unit": "°C"}
